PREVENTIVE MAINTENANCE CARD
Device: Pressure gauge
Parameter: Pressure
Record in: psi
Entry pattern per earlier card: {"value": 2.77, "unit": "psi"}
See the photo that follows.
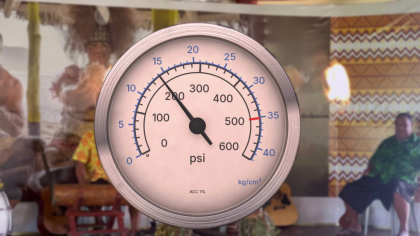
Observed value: {"value": 200, "unit": "psi"}
